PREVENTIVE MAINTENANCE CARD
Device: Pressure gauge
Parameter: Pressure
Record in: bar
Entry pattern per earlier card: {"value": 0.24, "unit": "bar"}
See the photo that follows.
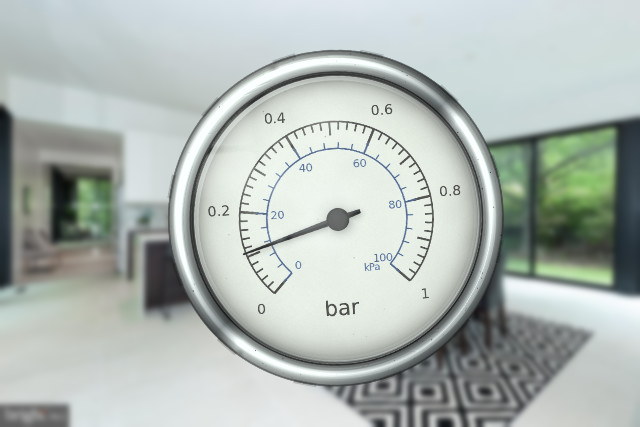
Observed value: {"value": 0.11, "unit": "bar"}
